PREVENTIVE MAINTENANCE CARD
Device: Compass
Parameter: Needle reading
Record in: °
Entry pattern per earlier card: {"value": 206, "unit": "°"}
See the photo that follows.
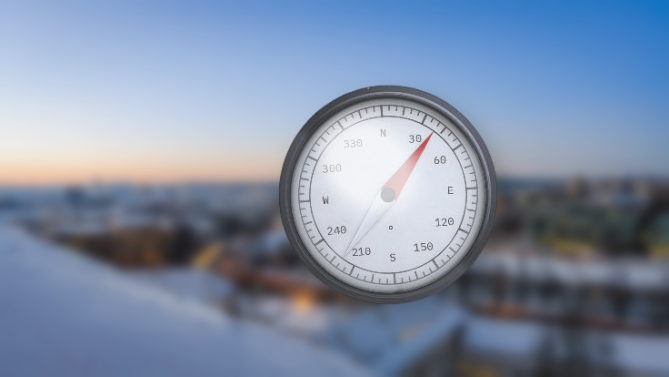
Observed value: {"value": 40, "unit": "°"}
